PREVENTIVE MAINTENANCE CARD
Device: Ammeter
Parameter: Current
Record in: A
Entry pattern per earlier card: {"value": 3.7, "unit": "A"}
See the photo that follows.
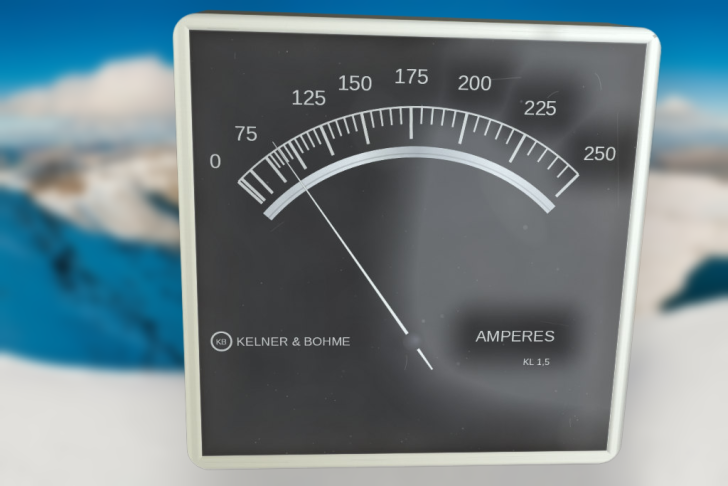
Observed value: {"value": 90, "unit": "A"}
